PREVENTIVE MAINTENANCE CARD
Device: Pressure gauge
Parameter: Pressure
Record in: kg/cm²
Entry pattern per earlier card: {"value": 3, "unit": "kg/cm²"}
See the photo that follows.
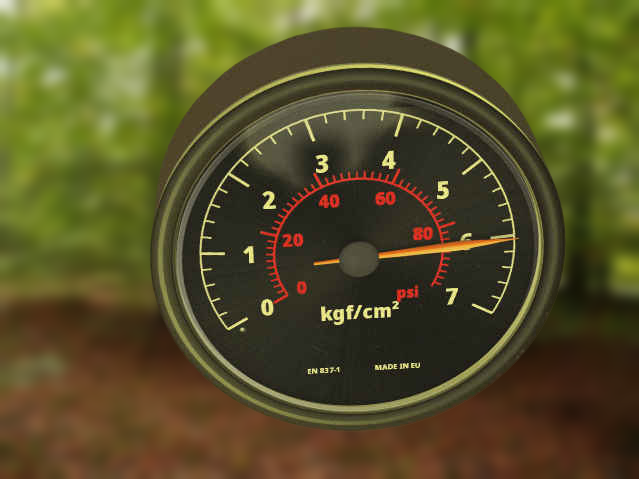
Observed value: {"value": 6, "unit": "kg/cm²"}
